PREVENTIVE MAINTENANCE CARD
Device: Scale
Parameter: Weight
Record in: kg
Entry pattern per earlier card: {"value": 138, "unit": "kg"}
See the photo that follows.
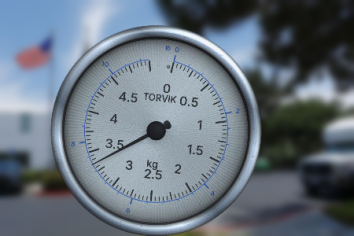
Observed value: {"value": 3.35, "unit": "kg"}
